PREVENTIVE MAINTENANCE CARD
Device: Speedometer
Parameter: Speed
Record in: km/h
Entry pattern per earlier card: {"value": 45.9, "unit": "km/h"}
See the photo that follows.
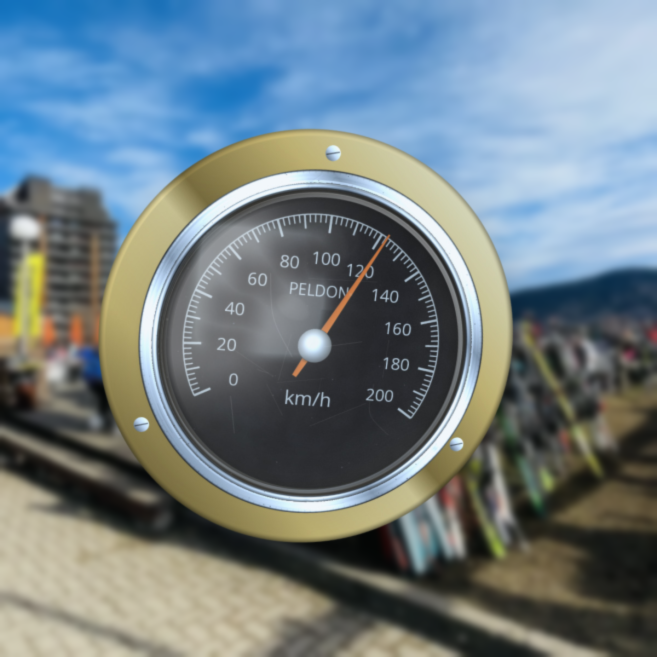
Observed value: {"value": 122, "unit": "km/h"}
